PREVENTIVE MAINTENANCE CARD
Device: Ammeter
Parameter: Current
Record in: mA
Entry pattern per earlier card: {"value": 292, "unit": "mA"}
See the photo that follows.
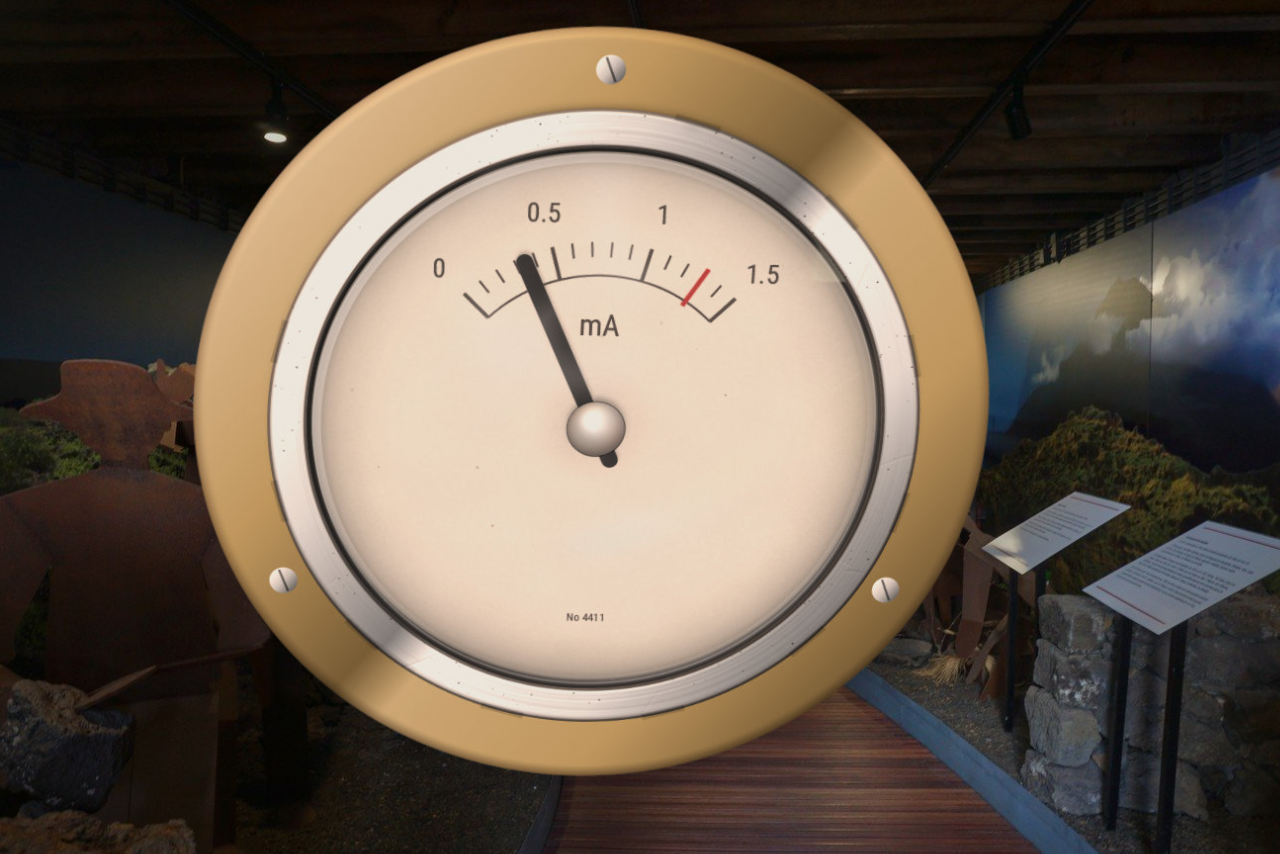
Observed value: {"value": 0.35, "unit": "mA"}
